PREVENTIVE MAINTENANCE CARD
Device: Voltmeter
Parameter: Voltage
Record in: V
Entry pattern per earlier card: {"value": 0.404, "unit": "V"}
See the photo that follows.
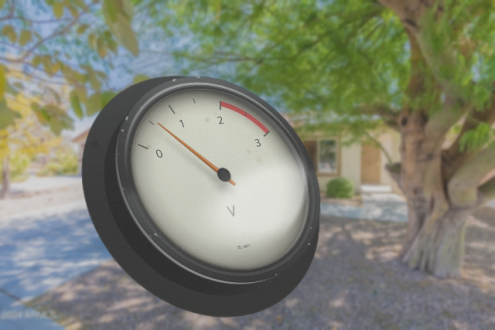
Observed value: {"value": 0.5, "unit": "V"}
